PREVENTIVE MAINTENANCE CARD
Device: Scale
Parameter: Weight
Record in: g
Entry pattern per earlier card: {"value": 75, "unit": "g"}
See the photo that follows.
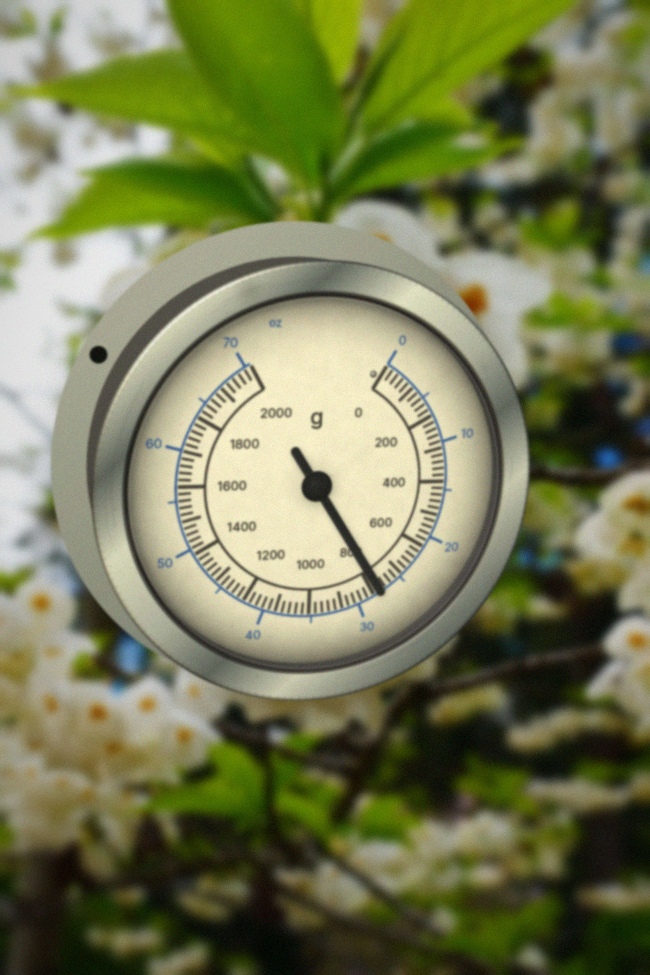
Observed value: {"value": 780, "unit": "g"}
